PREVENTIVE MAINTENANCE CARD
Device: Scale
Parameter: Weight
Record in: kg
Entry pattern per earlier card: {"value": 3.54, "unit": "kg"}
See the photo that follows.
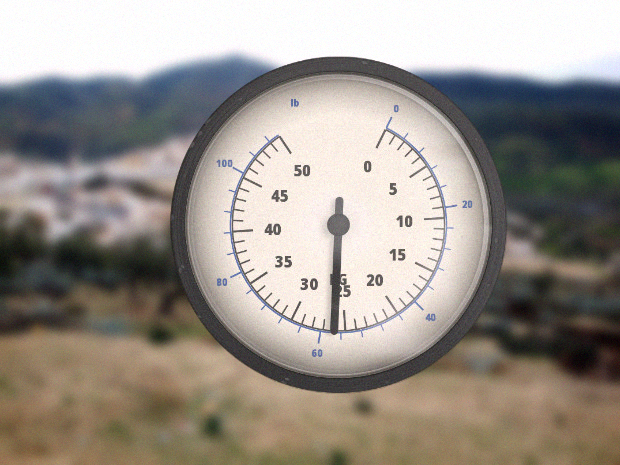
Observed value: {"value": 26, "unit": "kg"}
